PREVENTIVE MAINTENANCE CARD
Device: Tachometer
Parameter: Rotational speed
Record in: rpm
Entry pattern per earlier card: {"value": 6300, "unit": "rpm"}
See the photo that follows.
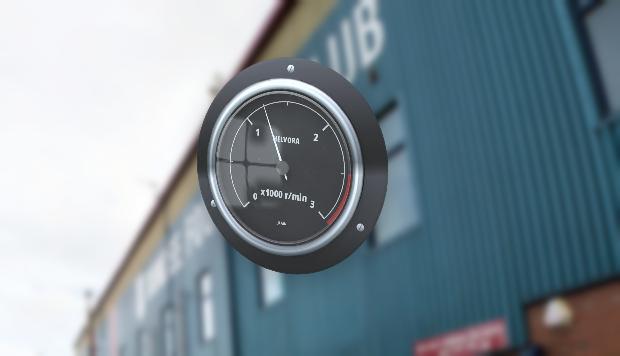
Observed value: {"value": 1250, "unit": "rpm"}
